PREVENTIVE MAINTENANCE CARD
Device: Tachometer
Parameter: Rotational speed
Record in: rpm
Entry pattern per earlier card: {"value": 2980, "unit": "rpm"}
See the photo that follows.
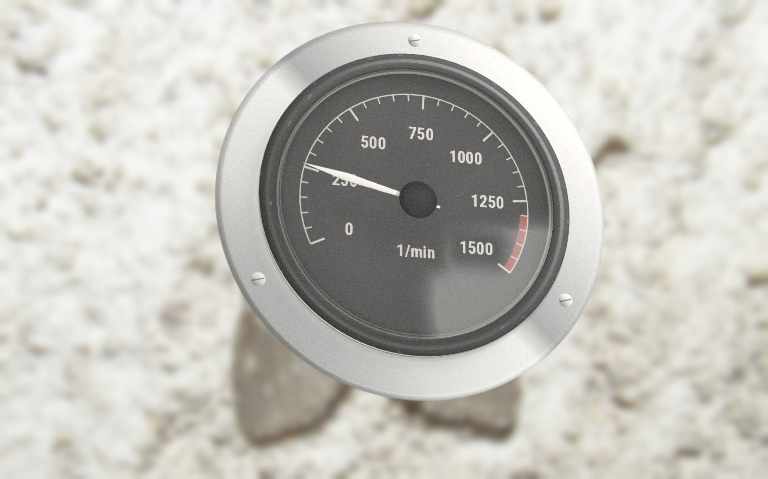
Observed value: {"value": 250, "unit": "rpm"}
